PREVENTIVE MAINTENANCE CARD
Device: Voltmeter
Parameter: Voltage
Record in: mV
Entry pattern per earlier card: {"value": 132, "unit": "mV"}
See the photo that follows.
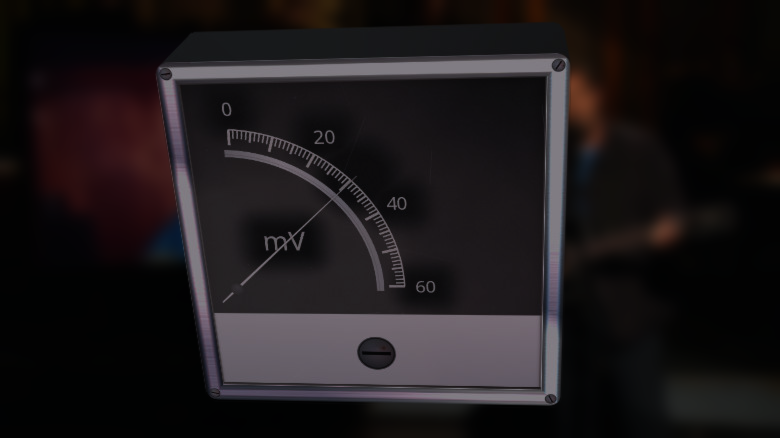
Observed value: {"value": 30, "unit": "mV"}
